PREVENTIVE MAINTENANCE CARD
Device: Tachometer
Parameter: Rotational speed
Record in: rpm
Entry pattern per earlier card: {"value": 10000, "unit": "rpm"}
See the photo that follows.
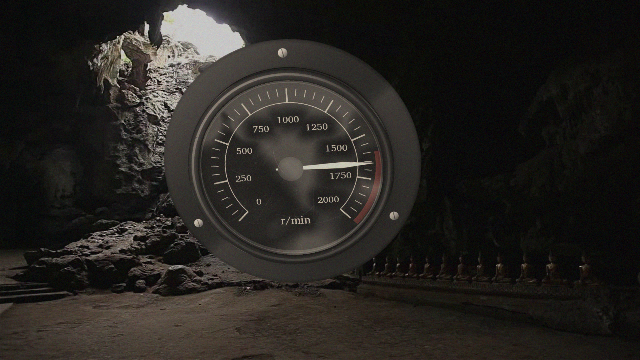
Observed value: {"value": 1650, "unit": "rpm"}
